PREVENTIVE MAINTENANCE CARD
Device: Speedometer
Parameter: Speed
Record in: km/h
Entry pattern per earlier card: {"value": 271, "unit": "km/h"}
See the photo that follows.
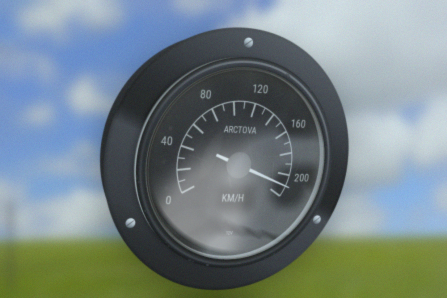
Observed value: {"value": 210, "unit": "km/h"}
